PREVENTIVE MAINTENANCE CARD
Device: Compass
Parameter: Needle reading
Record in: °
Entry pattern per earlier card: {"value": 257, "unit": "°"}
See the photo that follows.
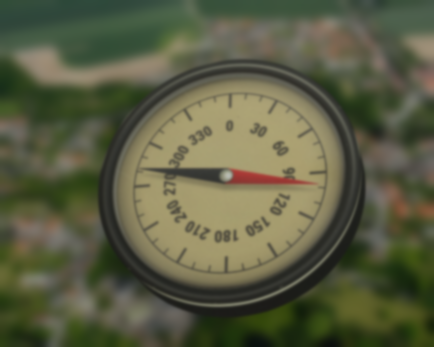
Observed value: {"value": 100, "unit": "°"}
